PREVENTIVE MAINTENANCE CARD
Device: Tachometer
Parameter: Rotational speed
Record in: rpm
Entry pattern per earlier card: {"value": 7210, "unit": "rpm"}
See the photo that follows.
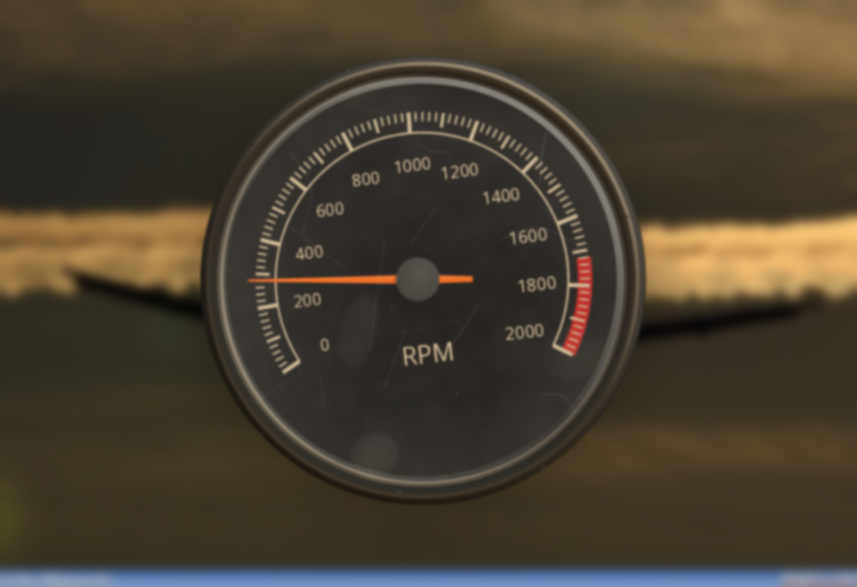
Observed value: {"value": 280, "unit": "rpm"}
